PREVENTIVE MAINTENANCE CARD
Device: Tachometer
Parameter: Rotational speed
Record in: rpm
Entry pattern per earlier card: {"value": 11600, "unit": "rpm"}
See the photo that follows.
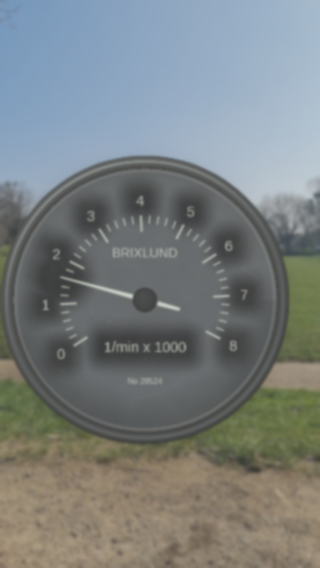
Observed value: {"value": 1600, "unit": "rpm"}
